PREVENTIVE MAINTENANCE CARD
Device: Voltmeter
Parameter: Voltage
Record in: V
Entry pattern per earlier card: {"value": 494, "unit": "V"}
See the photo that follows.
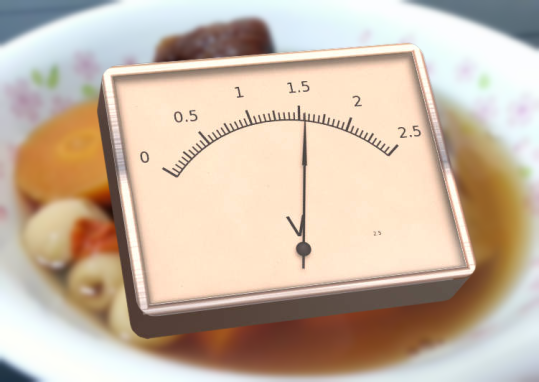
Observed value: {"value": 1.55, "unit": "V"}
